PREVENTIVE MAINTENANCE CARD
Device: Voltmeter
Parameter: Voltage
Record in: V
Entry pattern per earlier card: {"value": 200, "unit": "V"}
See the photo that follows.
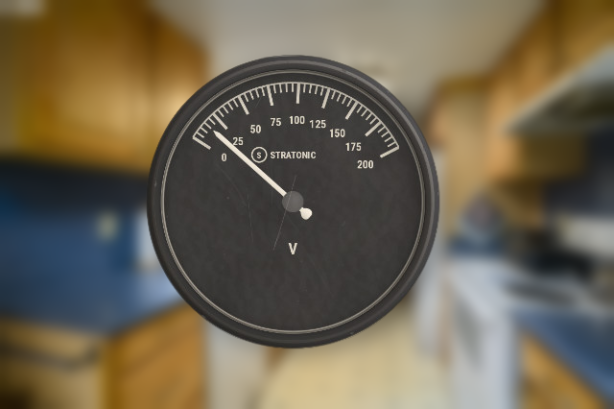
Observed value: {"value": 15, "unit": "V"}
